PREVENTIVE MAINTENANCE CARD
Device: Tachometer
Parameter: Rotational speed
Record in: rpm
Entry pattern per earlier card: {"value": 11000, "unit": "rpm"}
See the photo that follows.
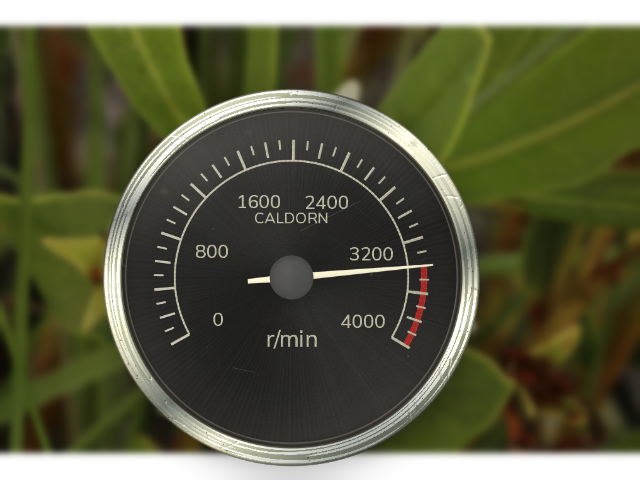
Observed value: {"value": 3400, "unit": "rpm"}
